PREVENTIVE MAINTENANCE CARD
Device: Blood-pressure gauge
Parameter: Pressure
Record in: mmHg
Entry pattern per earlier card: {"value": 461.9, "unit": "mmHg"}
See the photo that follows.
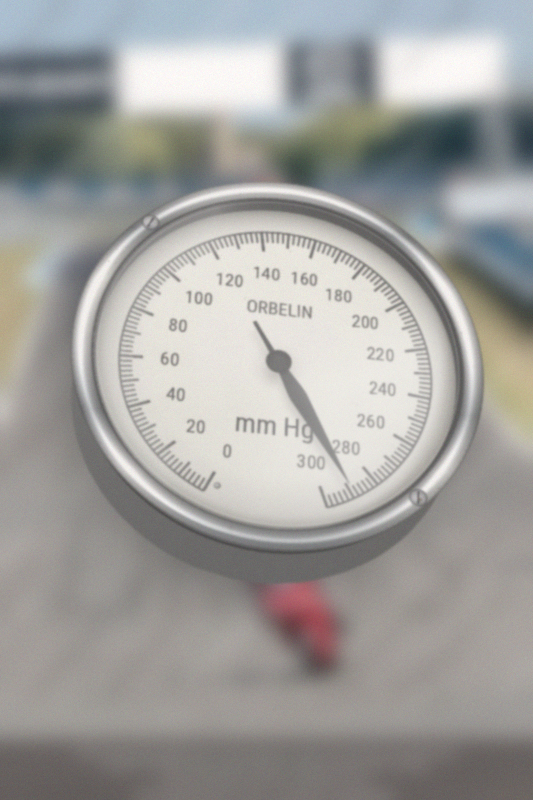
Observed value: {"value": 290, "unit": "mmHg"}
